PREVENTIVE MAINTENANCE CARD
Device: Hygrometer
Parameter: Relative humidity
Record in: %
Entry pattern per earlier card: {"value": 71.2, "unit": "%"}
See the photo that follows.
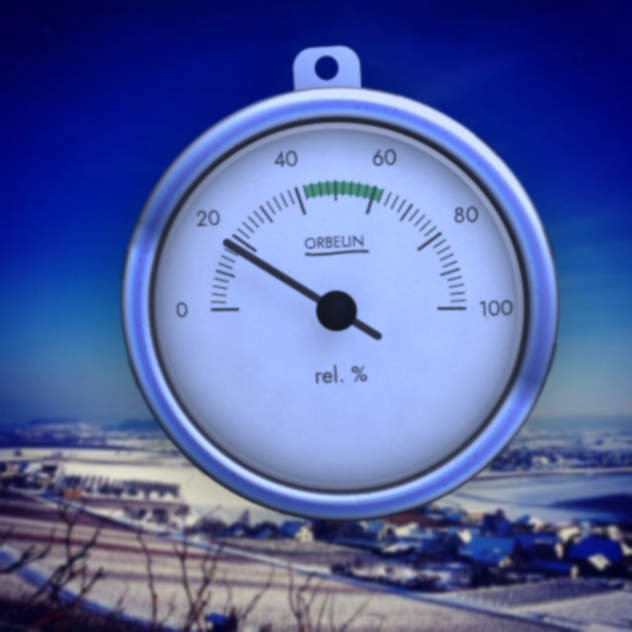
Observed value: {"value": 18, "unit": "%"}
